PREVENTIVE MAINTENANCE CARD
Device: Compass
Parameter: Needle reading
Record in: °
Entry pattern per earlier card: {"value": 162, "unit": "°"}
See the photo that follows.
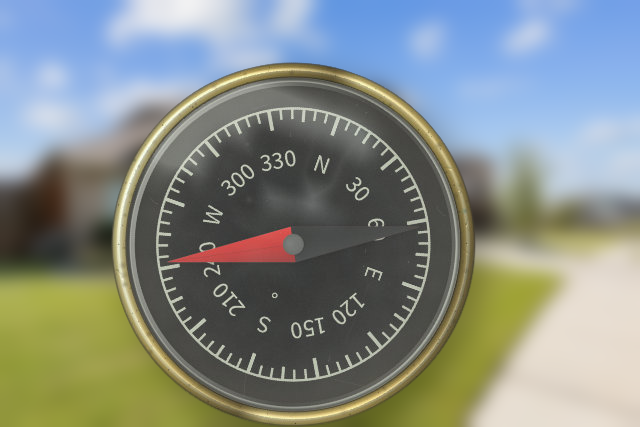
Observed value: {"value": 242.5, "unit": "°"}
